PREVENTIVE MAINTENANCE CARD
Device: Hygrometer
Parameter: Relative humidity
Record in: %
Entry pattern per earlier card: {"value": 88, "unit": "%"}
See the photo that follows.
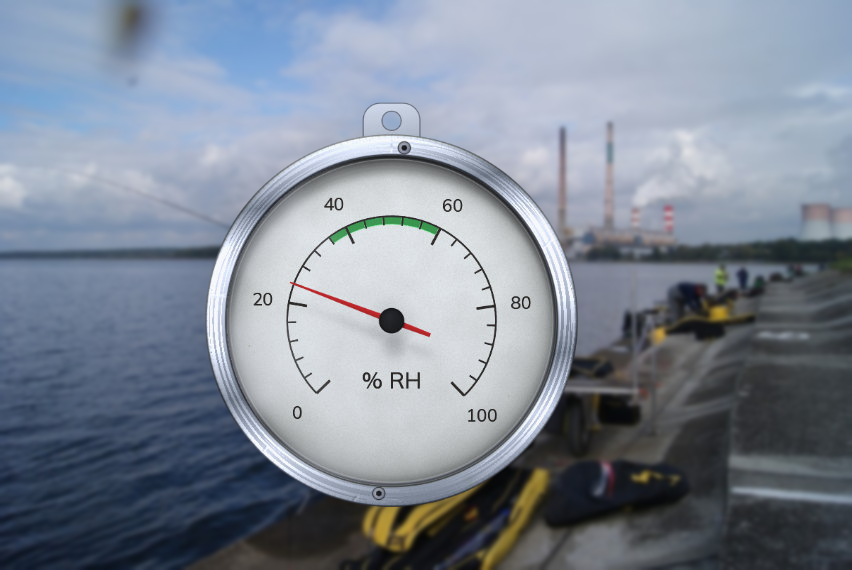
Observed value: {"value": 24, "unit": "%"}
